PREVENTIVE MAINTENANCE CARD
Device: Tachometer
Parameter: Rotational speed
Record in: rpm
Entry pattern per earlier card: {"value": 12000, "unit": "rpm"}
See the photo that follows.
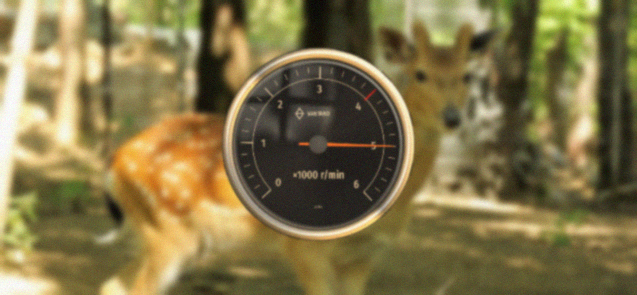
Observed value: {"value": 5000, "unit": "rpm"}
